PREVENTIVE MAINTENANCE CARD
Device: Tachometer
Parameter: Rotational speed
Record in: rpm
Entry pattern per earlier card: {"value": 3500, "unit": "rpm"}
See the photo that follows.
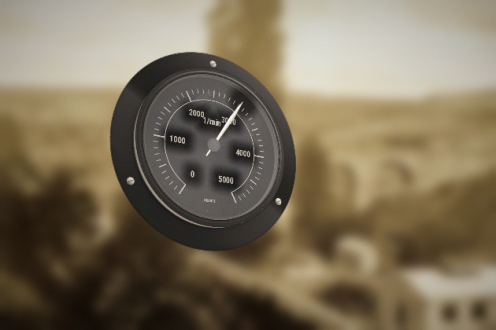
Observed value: {"value": 3000, "unit": "rpm"}
